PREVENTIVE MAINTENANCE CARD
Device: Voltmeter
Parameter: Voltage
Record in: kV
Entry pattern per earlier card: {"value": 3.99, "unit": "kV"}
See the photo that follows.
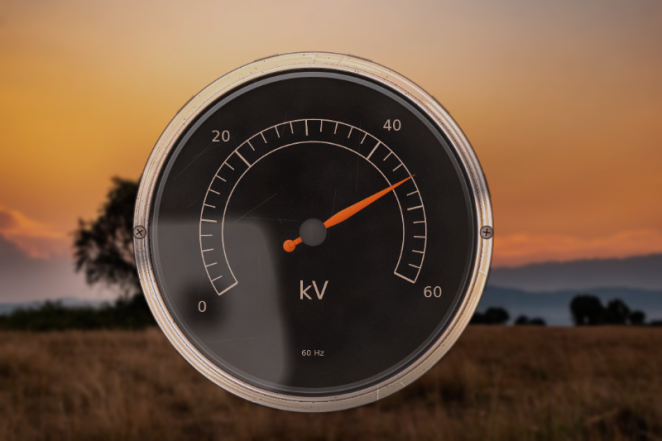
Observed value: {"value": 46, "unit": "kV"}
